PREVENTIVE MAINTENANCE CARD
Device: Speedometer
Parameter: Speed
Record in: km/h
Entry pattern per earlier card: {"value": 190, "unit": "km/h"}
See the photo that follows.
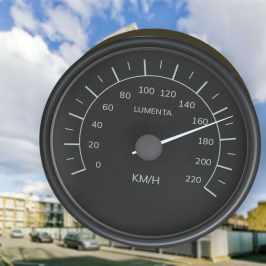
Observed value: {"value": 165, "unit": "km/h"}
